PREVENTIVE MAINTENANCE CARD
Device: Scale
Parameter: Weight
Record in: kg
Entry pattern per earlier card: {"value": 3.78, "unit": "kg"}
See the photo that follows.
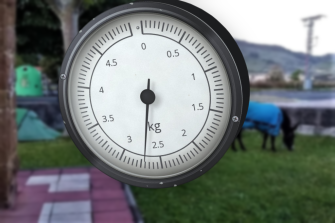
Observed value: {"value": 2.7, "unit": "kg"}
